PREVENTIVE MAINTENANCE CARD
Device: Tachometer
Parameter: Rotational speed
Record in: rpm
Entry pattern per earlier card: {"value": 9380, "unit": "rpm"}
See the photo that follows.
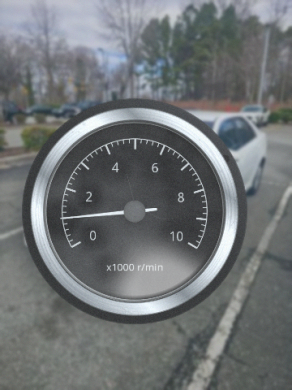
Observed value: {"value": 1000, "unit": "rpm"}
